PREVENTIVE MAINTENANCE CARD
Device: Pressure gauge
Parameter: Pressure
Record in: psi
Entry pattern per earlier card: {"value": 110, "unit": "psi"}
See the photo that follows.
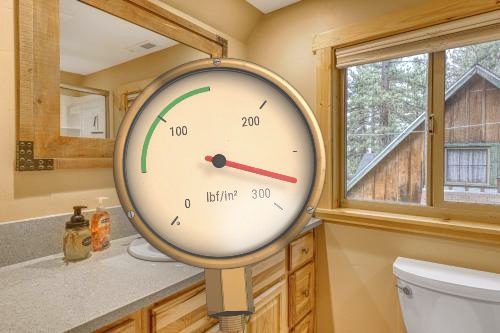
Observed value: {"value": 275, "unit": "psi"}
